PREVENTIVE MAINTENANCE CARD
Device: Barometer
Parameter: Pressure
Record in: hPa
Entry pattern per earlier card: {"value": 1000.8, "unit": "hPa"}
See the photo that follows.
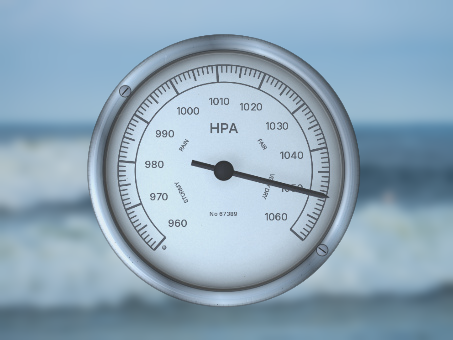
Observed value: {"value": 1050, "unit": "hPa"}
